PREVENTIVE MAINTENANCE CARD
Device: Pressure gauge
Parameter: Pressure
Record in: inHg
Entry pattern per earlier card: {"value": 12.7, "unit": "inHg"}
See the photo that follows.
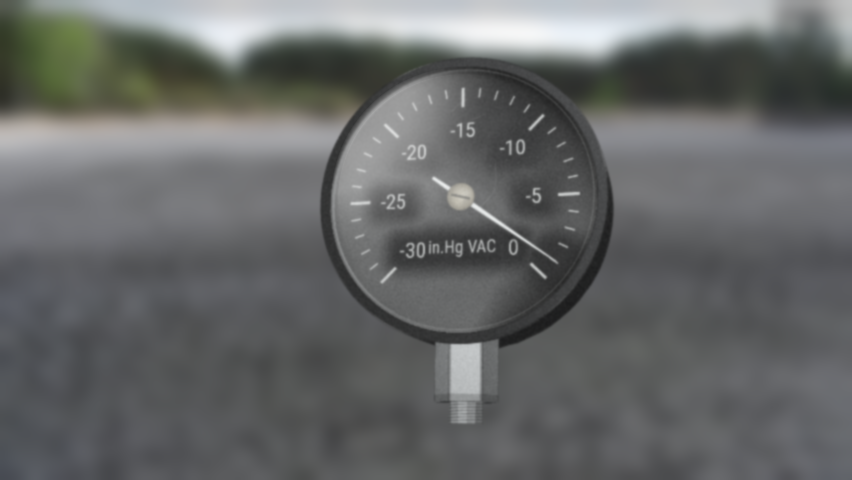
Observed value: {"value": -1, "unit": "inHg"}
